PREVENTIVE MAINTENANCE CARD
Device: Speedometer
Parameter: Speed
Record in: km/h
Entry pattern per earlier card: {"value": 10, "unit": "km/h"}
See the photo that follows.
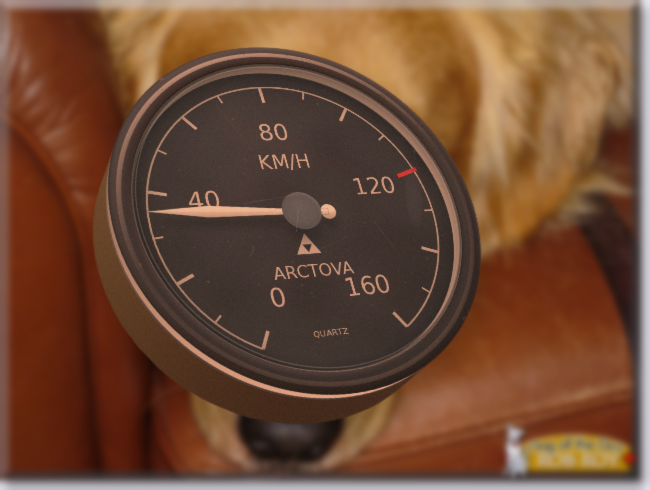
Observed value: {"value": 35, "unit": "km/h"}
